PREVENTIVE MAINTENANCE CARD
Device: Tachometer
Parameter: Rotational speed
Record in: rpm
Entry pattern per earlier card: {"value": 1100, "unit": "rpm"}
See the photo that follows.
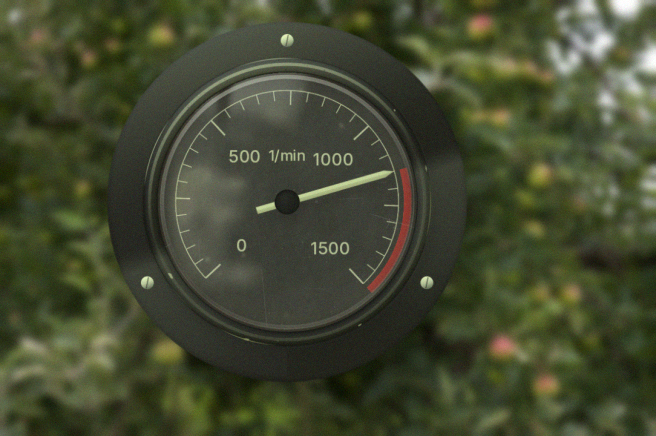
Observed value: {"value": 1150, "unit": "rpm"}
